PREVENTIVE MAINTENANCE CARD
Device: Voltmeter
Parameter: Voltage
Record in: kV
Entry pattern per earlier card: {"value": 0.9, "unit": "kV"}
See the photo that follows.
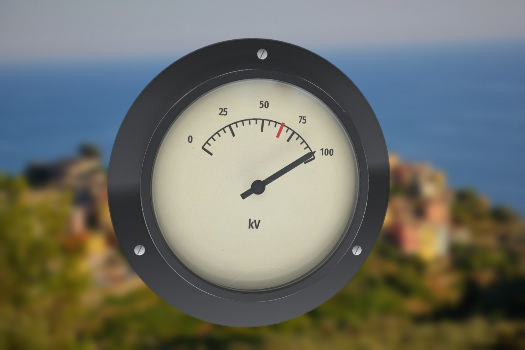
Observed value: {"value": 95, "unit": "kV"}
